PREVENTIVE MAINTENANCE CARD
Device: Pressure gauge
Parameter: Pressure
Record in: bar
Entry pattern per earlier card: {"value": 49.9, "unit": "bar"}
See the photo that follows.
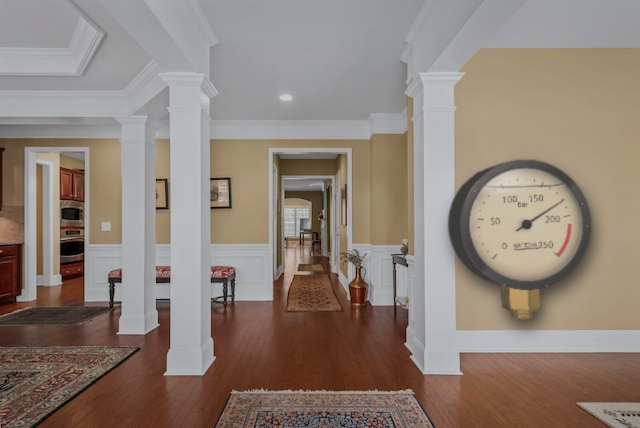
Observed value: {"value": 180, "unit": "bar"}
